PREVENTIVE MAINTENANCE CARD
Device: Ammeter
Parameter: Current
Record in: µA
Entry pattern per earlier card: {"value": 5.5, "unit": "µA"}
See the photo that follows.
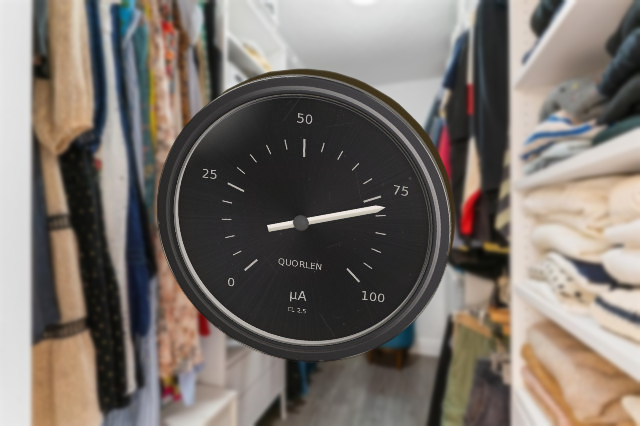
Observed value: {"value": 77.5, "unit": "µA"}
